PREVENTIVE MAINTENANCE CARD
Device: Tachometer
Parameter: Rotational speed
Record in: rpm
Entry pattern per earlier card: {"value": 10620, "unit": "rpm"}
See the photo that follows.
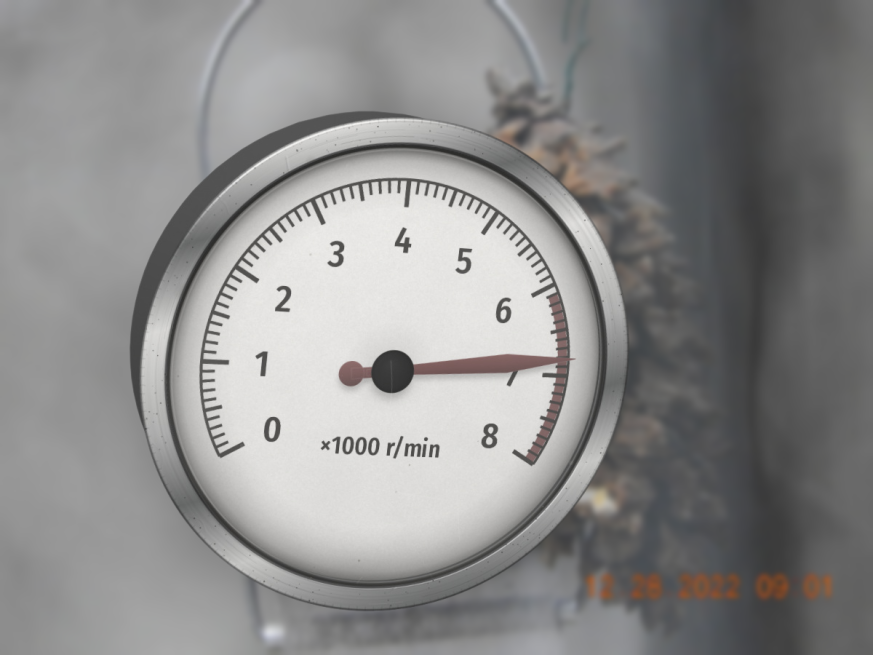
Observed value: {"value": 6800, "unit": "rpm"}
